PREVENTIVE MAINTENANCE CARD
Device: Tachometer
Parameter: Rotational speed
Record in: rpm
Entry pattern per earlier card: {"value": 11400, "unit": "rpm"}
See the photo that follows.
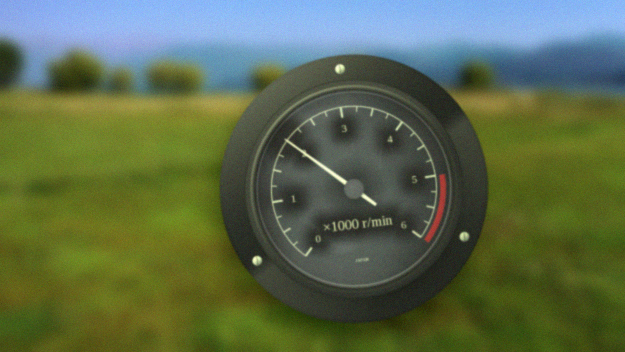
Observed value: {"value": 2000, "unit": "rpm"}
